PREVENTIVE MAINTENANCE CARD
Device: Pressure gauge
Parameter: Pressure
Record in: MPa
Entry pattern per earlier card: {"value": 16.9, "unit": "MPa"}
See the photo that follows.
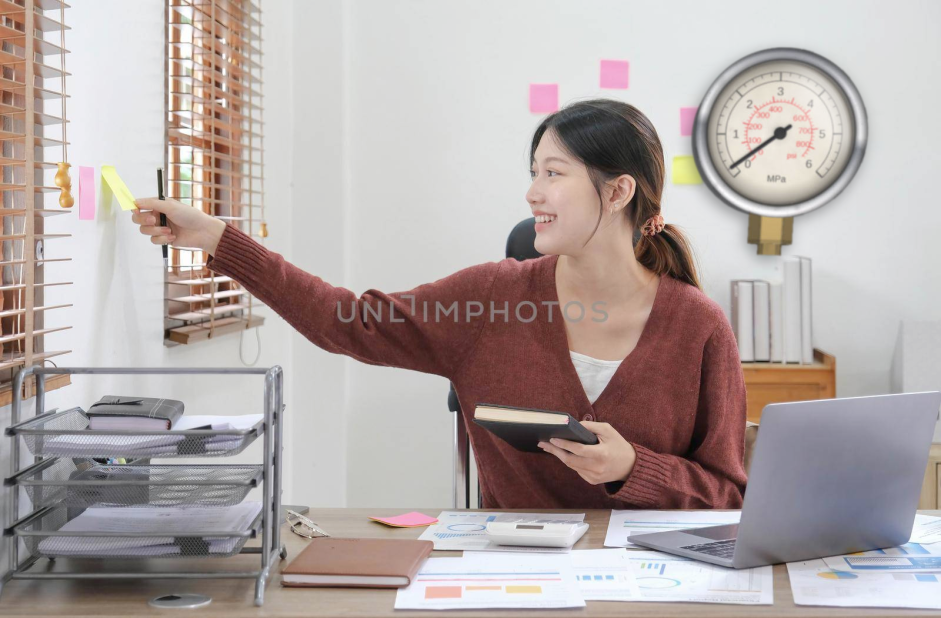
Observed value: {"value": 0.2, "unit": "MPa"}
